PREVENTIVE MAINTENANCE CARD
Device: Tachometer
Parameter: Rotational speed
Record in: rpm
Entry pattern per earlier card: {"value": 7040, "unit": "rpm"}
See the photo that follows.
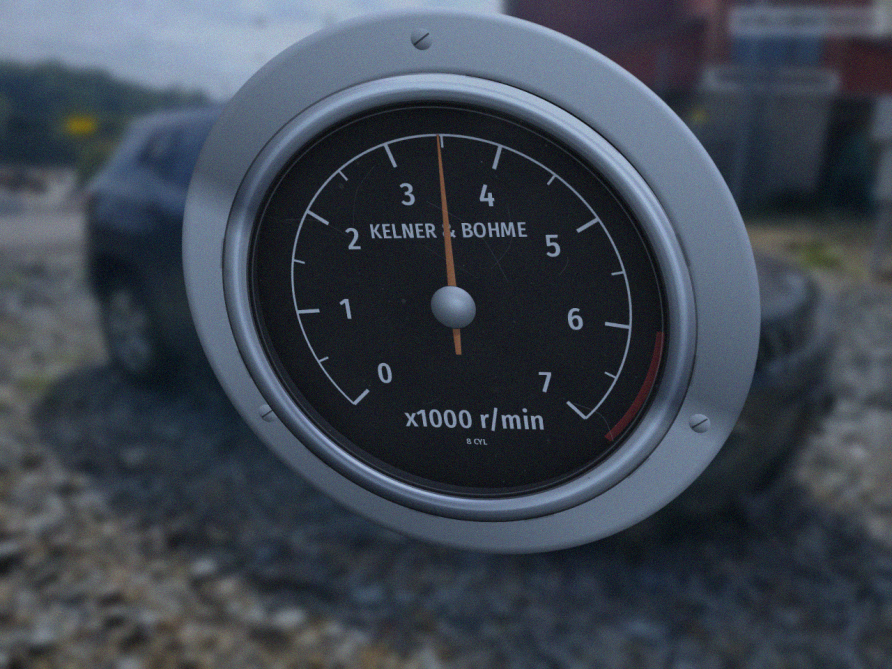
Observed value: {"value": 3500, "unit": "rpm"}
